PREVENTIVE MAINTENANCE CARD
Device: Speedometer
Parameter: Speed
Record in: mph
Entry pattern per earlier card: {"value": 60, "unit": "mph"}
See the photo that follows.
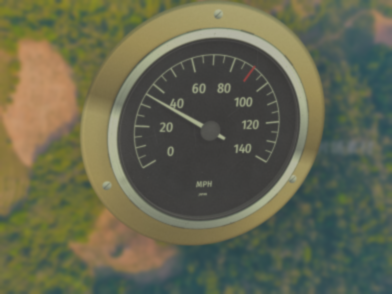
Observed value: {"value": 35, "unit": "mph"}
